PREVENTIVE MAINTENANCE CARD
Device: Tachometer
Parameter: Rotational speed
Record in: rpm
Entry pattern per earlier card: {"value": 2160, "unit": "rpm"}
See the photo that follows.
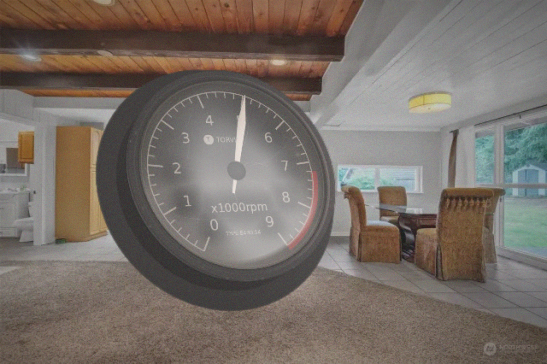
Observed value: {"value": 5000, "unit": "rpm"}
